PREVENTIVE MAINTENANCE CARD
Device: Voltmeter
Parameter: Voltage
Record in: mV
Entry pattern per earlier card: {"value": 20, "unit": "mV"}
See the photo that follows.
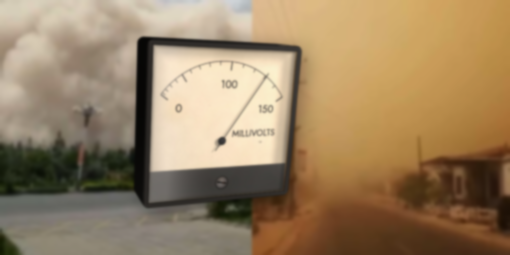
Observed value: {"value": 130, "unit": "mV"}
